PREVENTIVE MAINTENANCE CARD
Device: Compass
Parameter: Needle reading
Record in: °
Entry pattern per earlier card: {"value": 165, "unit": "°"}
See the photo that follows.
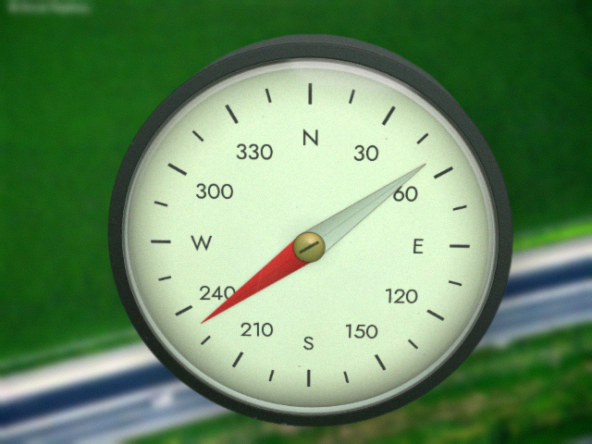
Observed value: {"value": 232.5, "unit": "°"}
